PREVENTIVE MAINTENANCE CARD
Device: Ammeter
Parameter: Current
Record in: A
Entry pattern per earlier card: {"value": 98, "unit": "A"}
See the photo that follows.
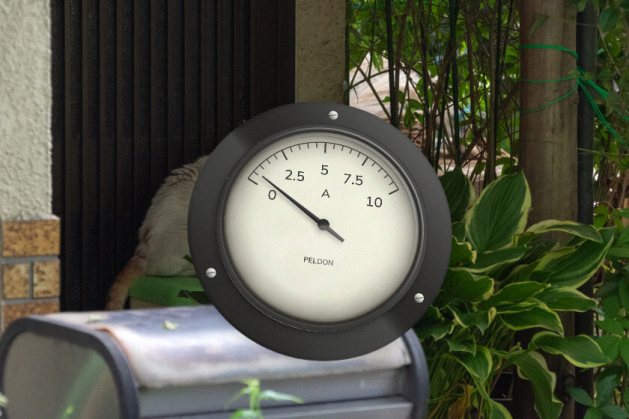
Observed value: {"value": 0.5, "unit": "A"}
